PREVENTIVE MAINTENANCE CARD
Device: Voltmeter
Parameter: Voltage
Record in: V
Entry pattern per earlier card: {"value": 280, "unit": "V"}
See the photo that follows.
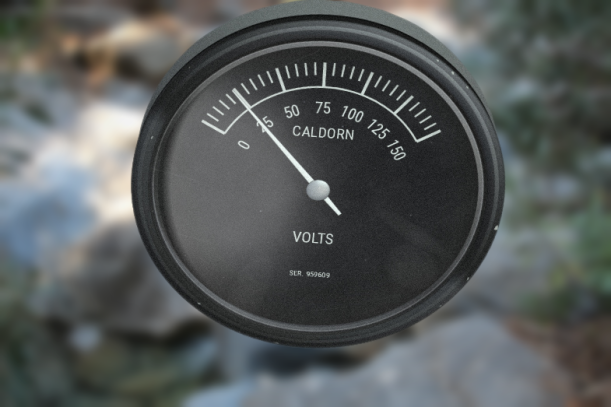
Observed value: {"value": 25, "unit": "V"}
